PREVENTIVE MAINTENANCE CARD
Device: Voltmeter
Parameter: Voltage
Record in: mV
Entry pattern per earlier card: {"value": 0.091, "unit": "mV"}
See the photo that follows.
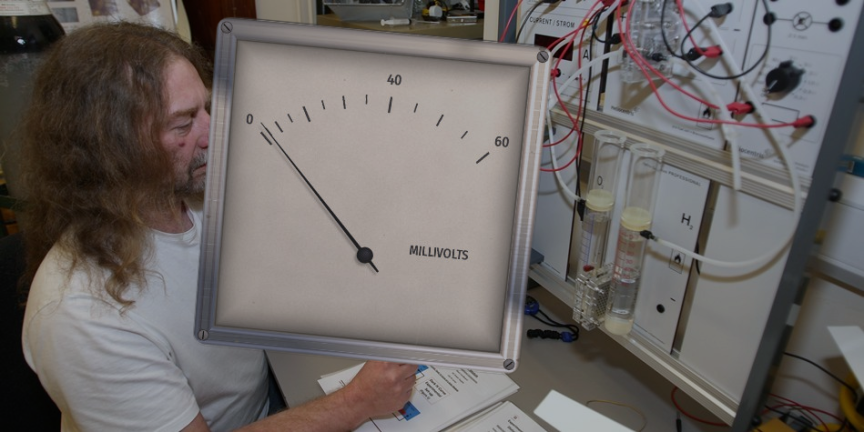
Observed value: {"value": 5, "unit": "mV"}
